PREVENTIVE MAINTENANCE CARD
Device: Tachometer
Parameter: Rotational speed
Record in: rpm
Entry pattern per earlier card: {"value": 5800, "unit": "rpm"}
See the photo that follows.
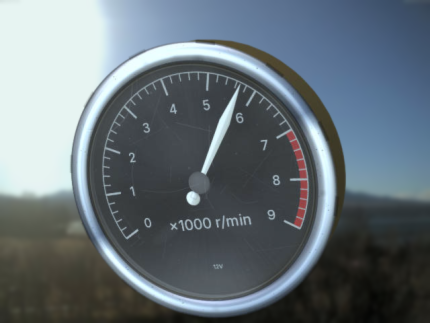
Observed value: {"value": 5700, "unit": "rpm"}
